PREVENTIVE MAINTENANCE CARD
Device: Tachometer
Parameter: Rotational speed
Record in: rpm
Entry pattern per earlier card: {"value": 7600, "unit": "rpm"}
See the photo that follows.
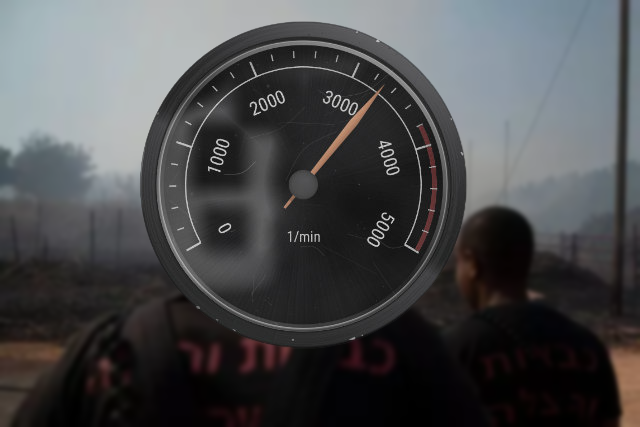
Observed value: {"value": 3300, "unit": "rpm"}
